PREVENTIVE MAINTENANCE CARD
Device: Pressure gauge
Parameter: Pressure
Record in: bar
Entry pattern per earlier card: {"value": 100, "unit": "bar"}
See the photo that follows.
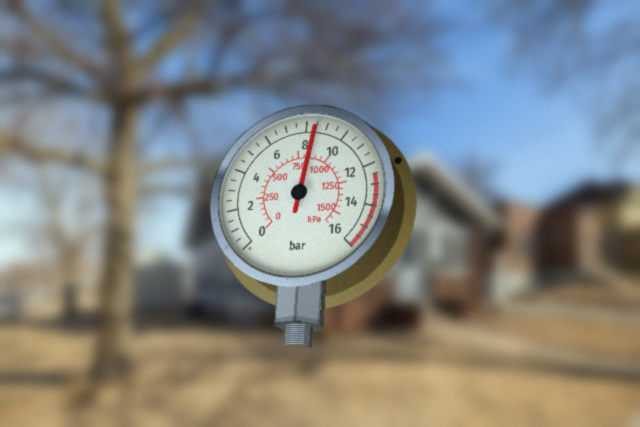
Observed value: {"value": 8.5, "unit": "bar"}
